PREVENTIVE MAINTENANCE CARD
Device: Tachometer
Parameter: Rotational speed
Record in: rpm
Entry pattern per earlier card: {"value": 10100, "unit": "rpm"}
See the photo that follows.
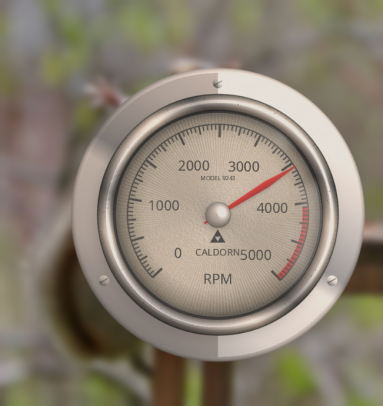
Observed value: {"value": 3550, "unit": "rpm"}
